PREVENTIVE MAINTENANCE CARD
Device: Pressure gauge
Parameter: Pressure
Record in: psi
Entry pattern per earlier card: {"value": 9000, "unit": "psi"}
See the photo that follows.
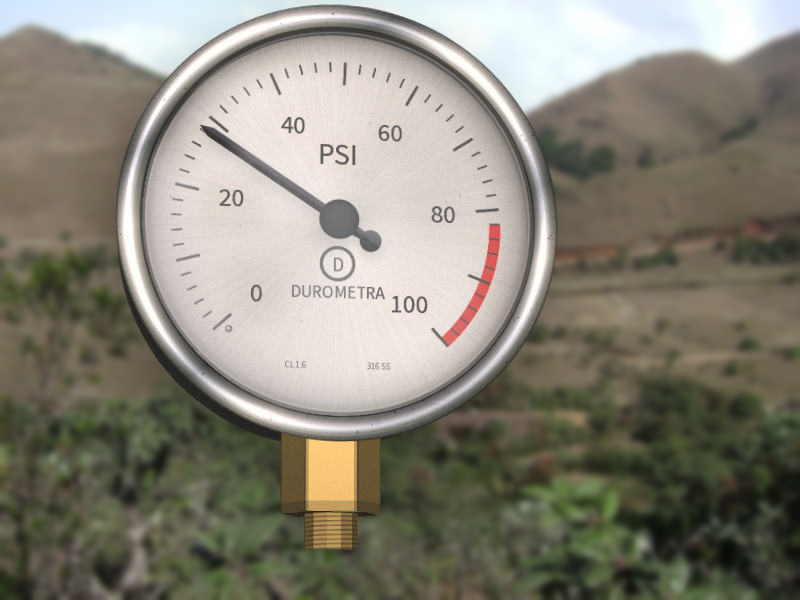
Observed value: {"value": 28, "unit": "psi"}
